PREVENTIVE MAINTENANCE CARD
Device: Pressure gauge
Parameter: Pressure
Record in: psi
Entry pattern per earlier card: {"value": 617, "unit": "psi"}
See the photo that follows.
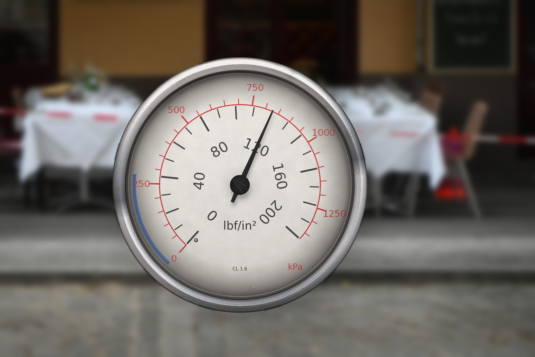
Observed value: {"value": 120, "unit": "psi"}
